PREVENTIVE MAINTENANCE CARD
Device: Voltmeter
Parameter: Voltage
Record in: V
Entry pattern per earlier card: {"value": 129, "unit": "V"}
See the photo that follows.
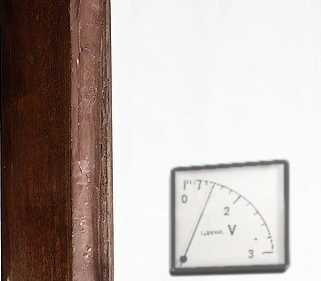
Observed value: {"value": 1.4, "unit": "V"}
